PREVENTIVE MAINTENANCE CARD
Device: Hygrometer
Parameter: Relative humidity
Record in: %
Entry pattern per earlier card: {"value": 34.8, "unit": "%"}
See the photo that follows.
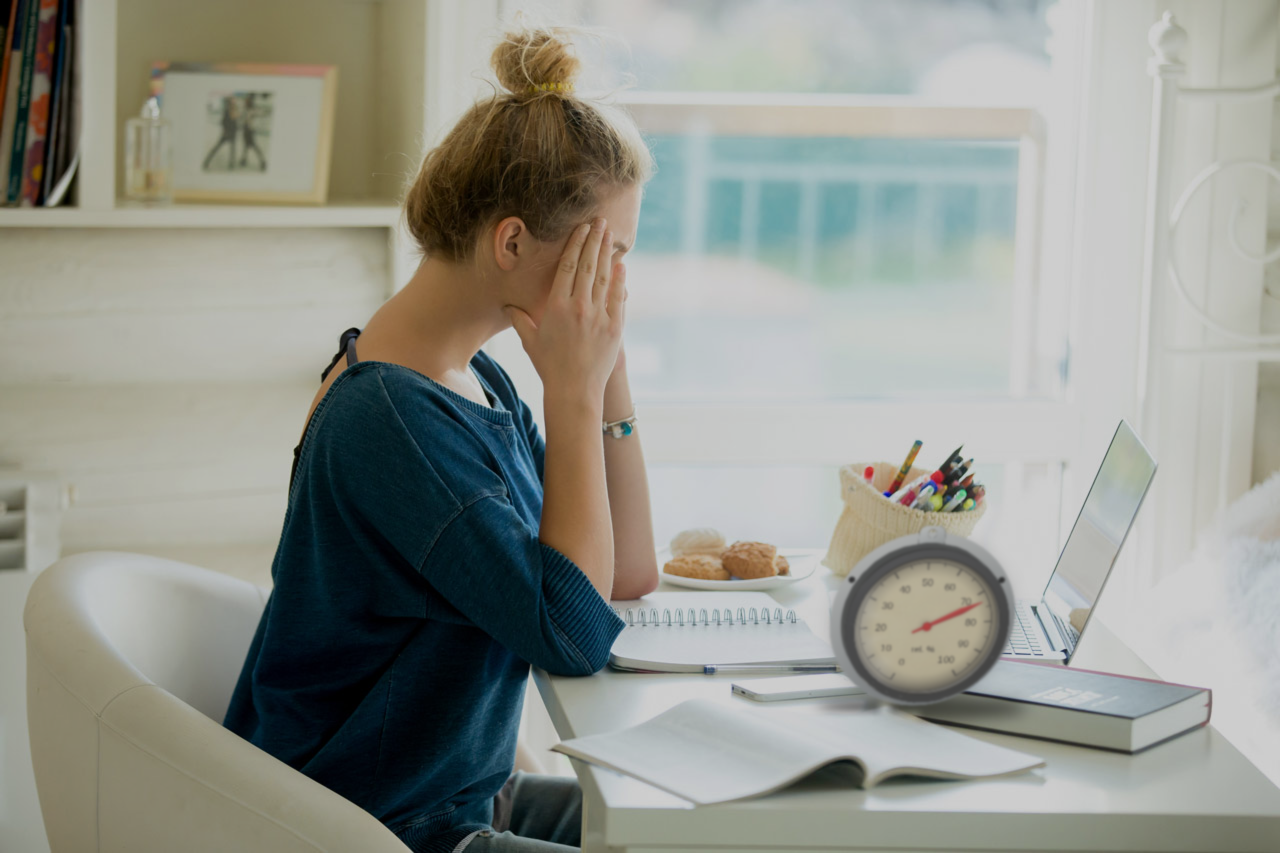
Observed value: {"value": 72.5, "unit": "%"}
